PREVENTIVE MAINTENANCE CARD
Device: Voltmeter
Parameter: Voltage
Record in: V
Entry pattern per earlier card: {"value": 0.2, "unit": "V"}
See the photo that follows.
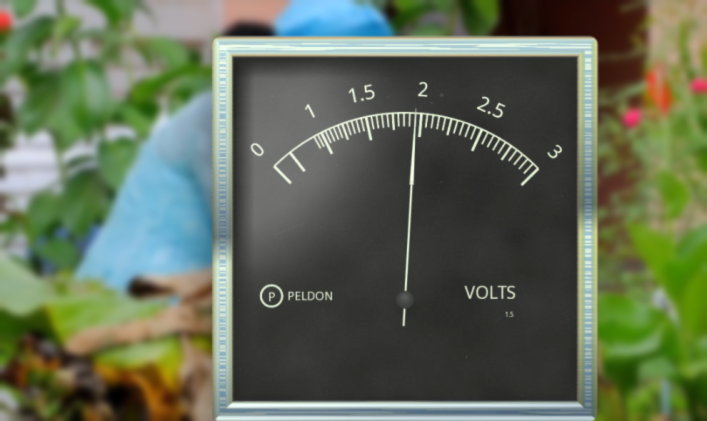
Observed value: {"value": 1.95, "unit": "V"}
